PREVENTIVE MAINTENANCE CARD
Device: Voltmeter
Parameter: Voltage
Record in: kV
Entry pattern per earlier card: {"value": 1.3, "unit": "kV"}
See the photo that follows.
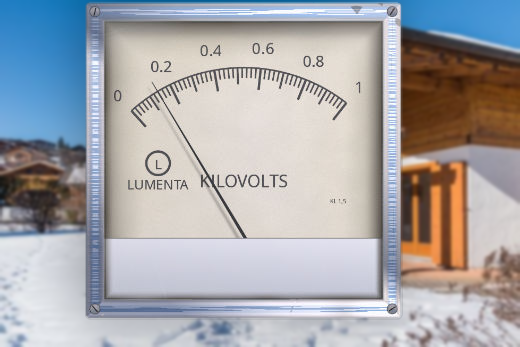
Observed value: {"value": 0.14, "unit": "kV"}
